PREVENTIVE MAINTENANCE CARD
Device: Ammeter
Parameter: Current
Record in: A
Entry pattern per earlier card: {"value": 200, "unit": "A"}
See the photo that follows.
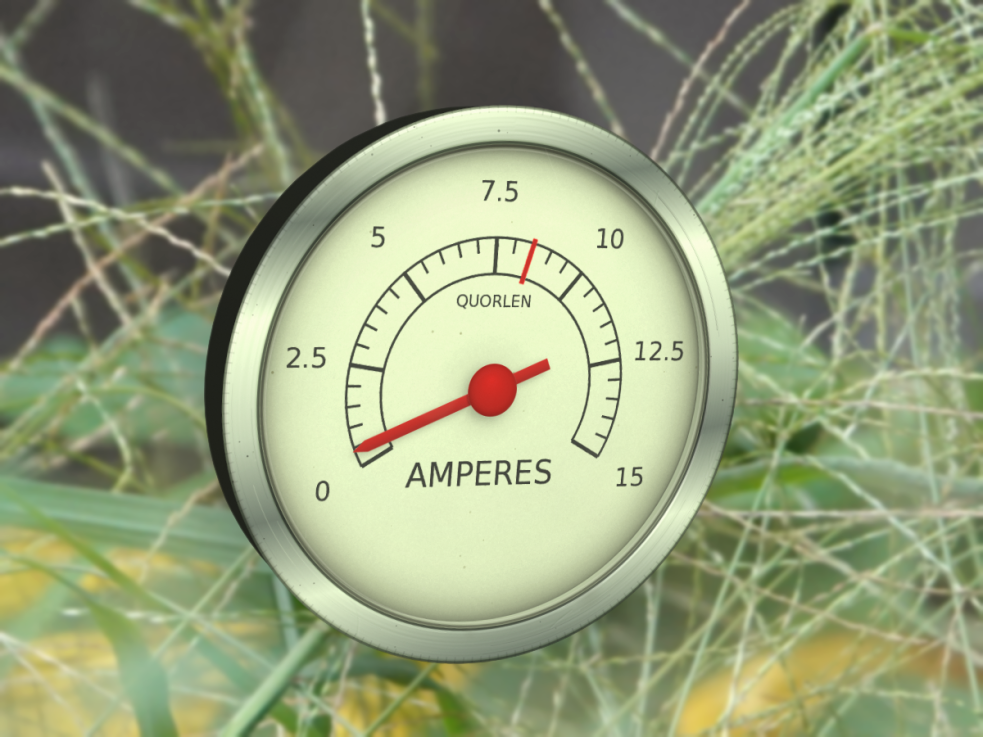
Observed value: {"value": 0.5, "unit": "A"}
